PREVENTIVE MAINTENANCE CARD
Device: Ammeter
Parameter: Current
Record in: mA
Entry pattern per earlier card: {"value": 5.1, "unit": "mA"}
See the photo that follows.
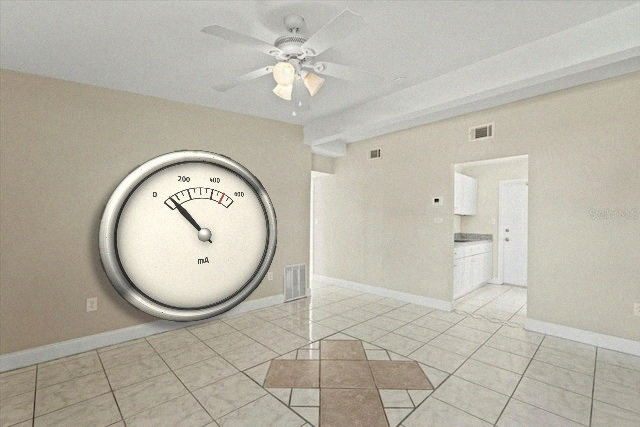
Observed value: {"value": 50, "unit": "mA"}
